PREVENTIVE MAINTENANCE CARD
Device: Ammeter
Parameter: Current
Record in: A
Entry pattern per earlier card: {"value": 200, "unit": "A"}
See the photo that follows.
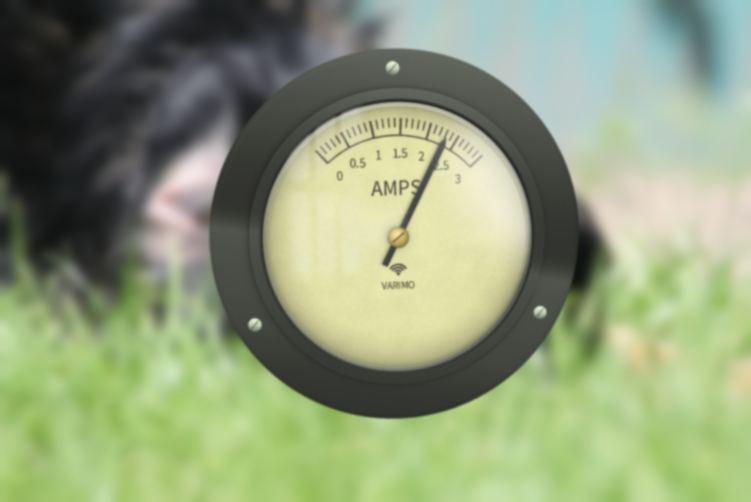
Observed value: {"value": 2.3, "unit": "A"}
